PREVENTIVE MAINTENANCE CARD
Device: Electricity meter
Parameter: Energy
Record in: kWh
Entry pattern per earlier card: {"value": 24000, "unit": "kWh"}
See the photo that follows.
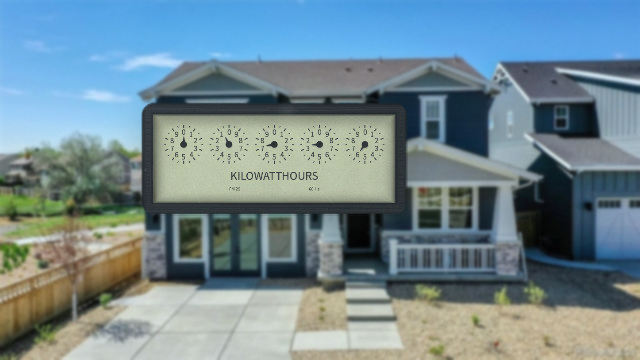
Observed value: {"value": 726, "unit": "kWh"}
